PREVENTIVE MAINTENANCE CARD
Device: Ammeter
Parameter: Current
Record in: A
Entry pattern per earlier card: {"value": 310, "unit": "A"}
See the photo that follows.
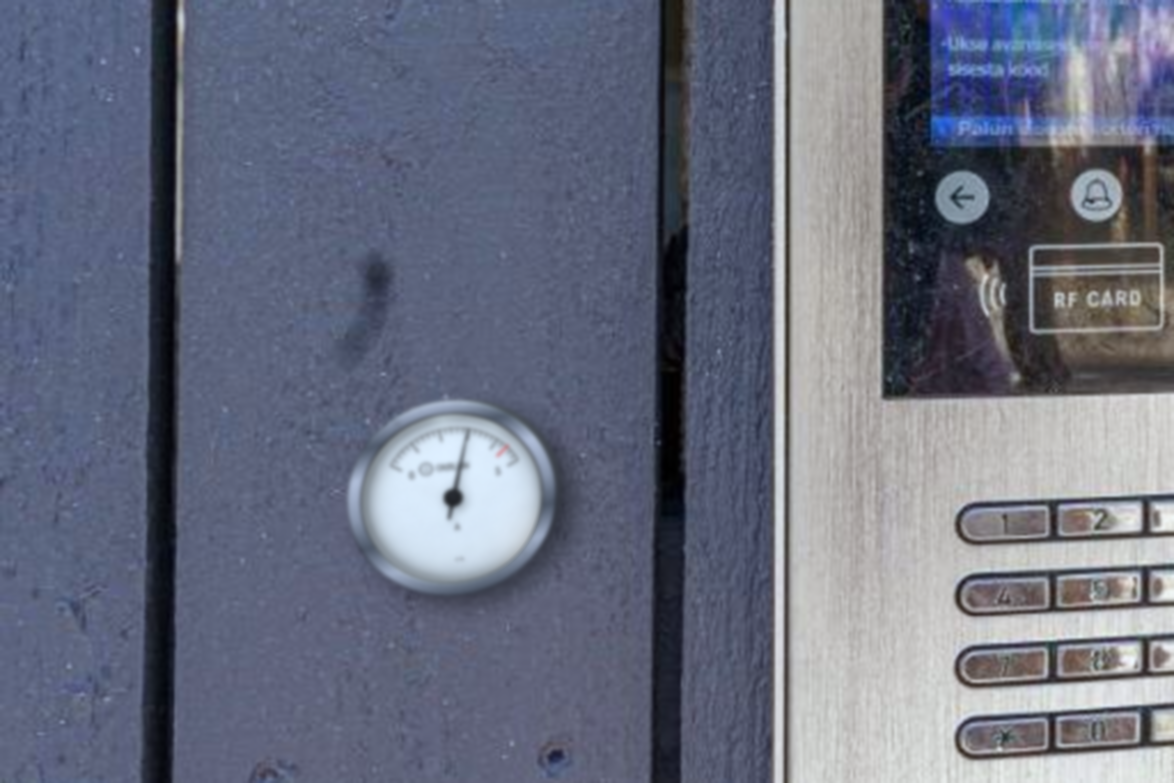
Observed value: {"value": 3, "unit": "A"}
